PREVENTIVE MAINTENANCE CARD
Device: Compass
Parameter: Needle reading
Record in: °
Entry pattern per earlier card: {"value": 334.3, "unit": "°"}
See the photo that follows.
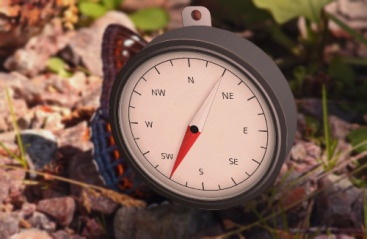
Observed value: {"value": 210, "unit": "°"}
